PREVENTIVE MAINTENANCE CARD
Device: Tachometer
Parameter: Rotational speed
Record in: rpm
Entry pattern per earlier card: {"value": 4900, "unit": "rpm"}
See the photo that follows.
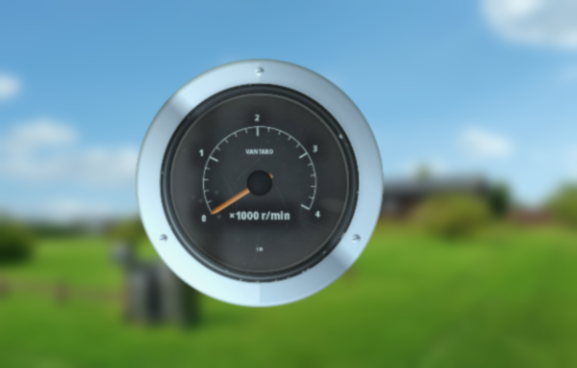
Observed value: {"value": 0, "unit": "rpm"}
